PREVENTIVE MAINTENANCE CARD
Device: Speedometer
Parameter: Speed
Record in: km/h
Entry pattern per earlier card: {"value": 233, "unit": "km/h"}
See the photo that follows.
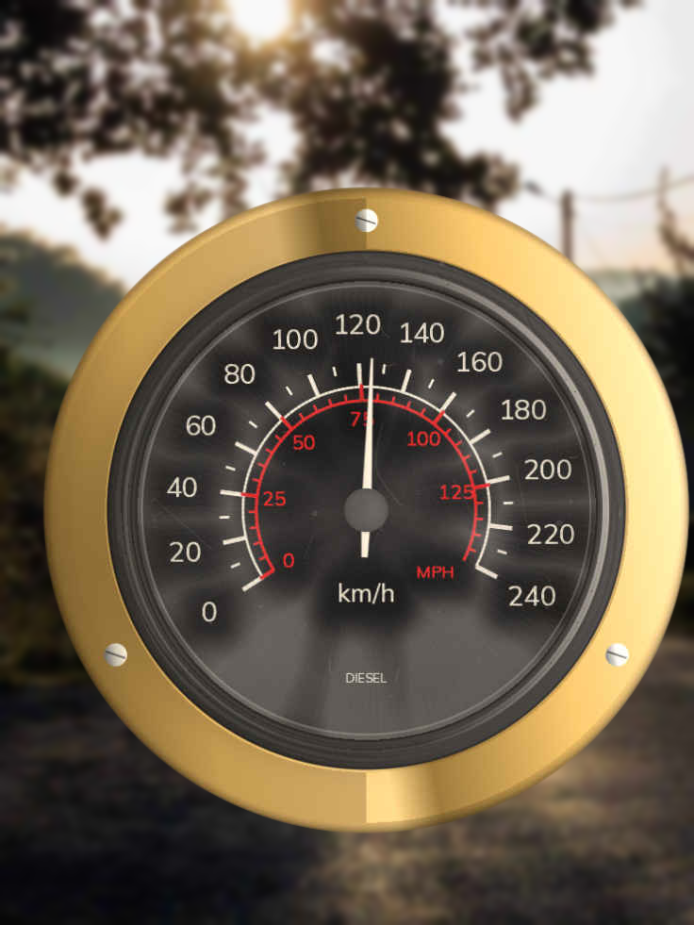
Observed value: {"value": 125, "unit": "km/h"}
